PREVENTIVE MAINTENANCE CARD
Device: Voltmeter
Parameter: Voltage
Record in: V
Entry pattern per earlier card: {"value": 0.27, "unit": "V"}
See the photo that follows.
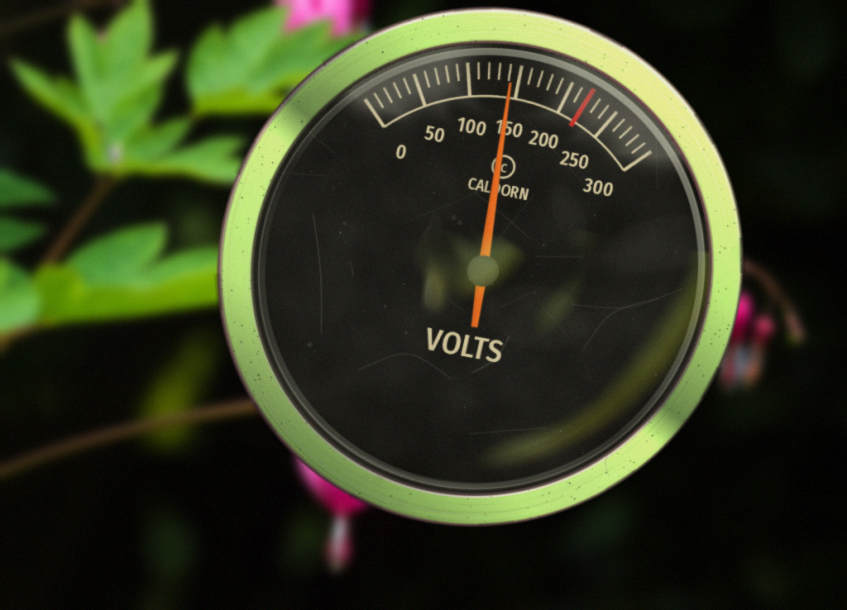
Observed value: {"value": 140, "unit": "V"}
